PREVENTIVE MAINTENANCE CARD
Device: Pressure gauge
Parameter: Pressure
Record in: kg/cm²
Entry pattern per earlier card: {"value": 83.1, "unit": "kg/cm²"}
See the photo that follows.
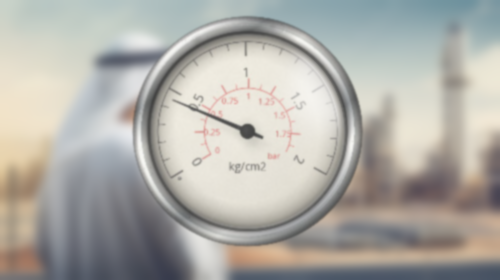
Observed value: {"value": 0.45, "unit": "kg/cm²"}
